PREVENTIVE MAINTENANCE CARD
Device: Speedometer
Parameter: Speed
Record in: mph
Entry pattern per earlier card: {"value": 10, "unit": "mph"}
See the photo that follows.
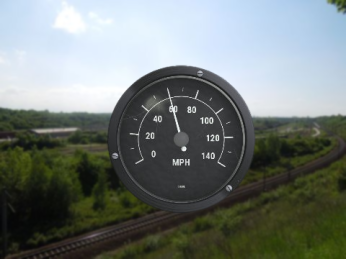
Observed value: {"value": 60, "unit": "mph"}
